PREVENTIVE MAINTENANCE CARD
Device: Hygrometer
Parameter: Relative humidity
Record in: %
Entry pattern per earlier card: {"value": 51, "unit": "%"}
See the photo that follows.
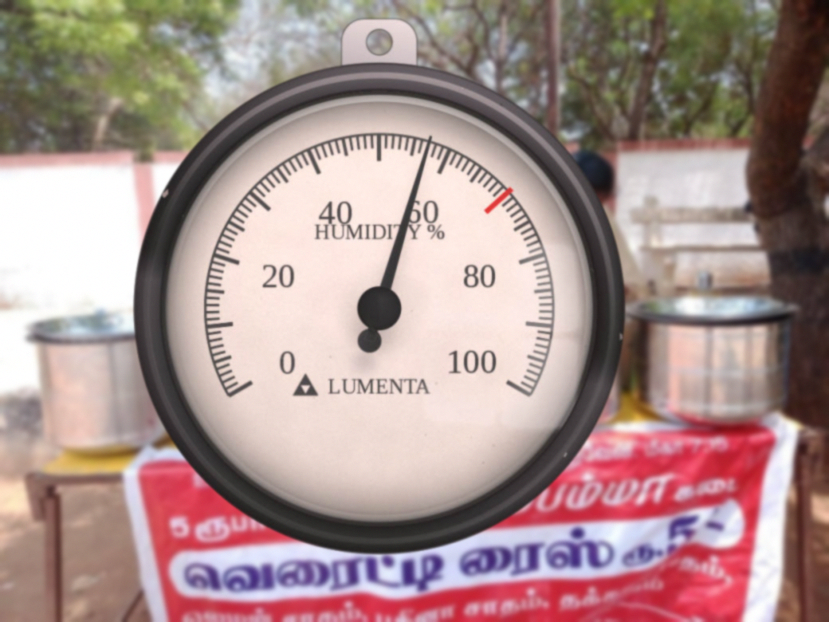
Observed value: {"value": 57, "unit": "%"}
